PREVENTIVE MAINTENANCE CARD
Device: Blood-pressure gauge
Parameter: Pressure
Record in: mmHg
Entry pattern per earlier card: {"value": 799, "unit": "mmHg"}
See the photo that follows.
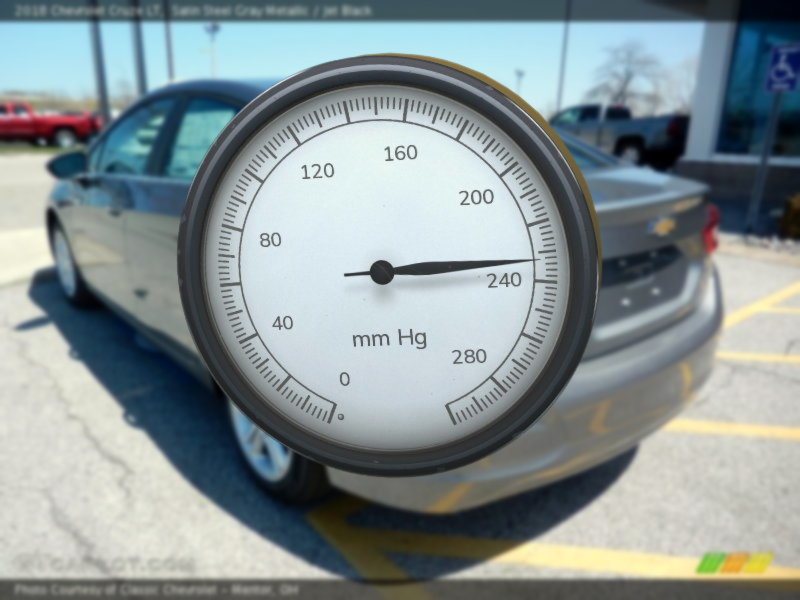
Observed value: {"value": 232, "unit": "mmHg"}
